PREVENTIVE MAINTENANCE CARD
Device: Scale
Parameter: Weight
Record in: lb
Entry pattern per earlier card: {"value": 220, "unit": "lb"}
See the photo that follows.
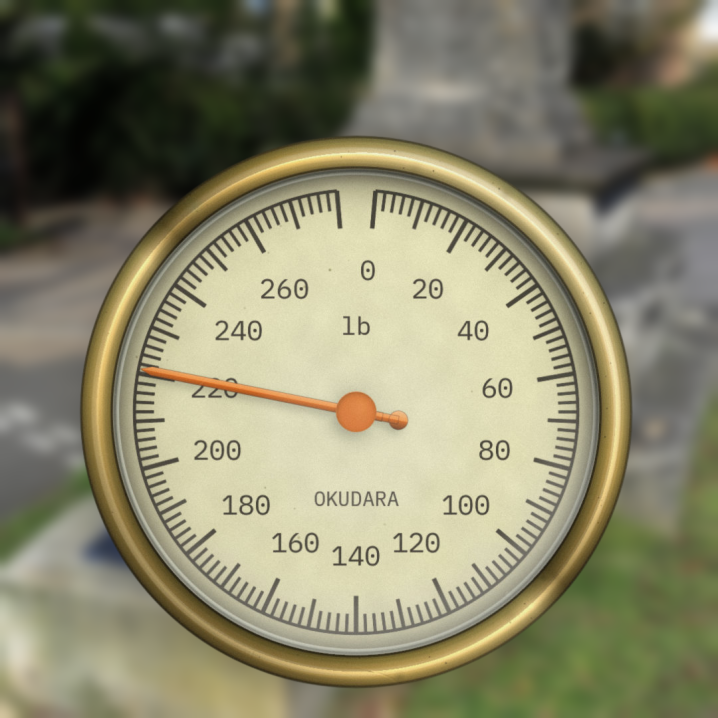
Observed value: {"value": 221, "unit": "lb"}
